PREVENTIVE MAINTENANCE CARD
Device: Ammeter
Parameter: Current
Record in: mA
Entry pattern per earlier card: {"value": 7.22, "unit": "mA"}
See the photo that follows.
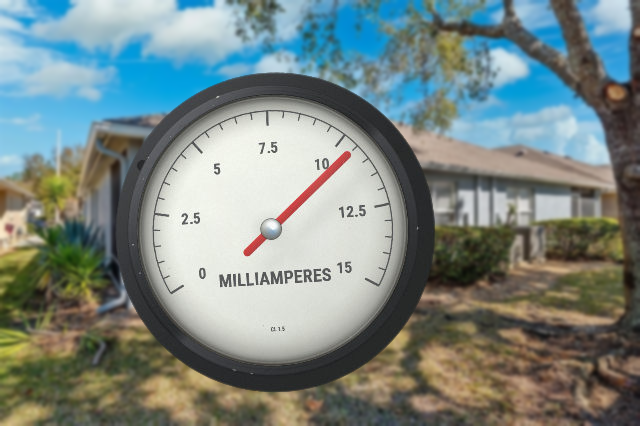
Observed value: {"value": 10.5, "unit": "mA"}
